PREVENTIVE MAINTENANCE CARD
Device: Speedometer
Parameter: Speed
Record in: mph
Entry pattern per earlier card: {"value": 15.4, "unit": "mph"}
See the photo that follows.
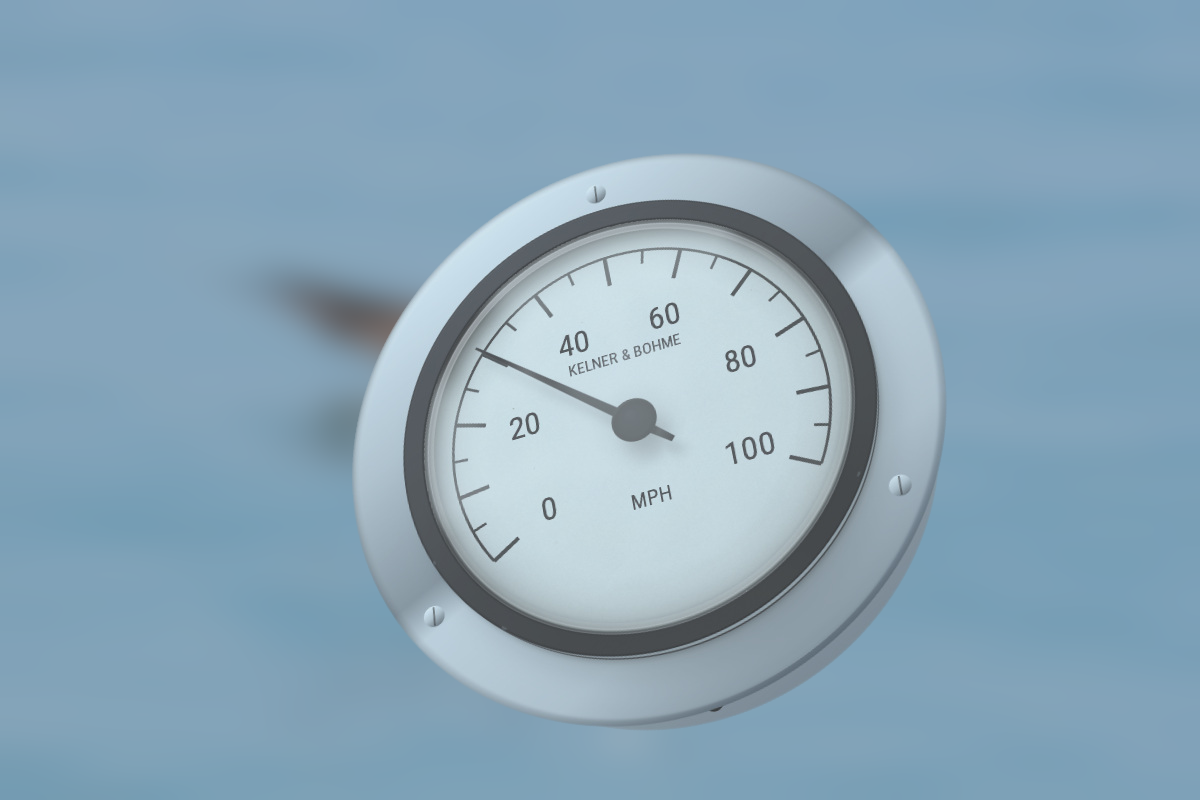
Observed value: {"value": 30, "unit": "mph"}
